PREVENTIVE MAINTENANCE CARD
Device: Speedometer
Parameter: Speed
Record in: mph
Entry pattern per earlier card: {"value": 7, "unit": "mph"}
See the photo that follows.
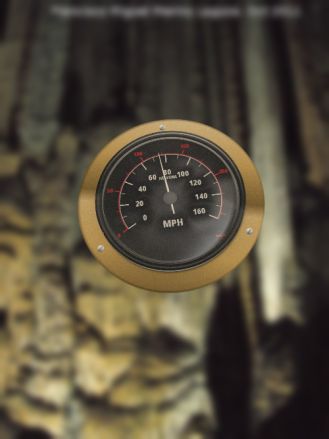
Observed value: {"value": 75, "unit": "mph"}
